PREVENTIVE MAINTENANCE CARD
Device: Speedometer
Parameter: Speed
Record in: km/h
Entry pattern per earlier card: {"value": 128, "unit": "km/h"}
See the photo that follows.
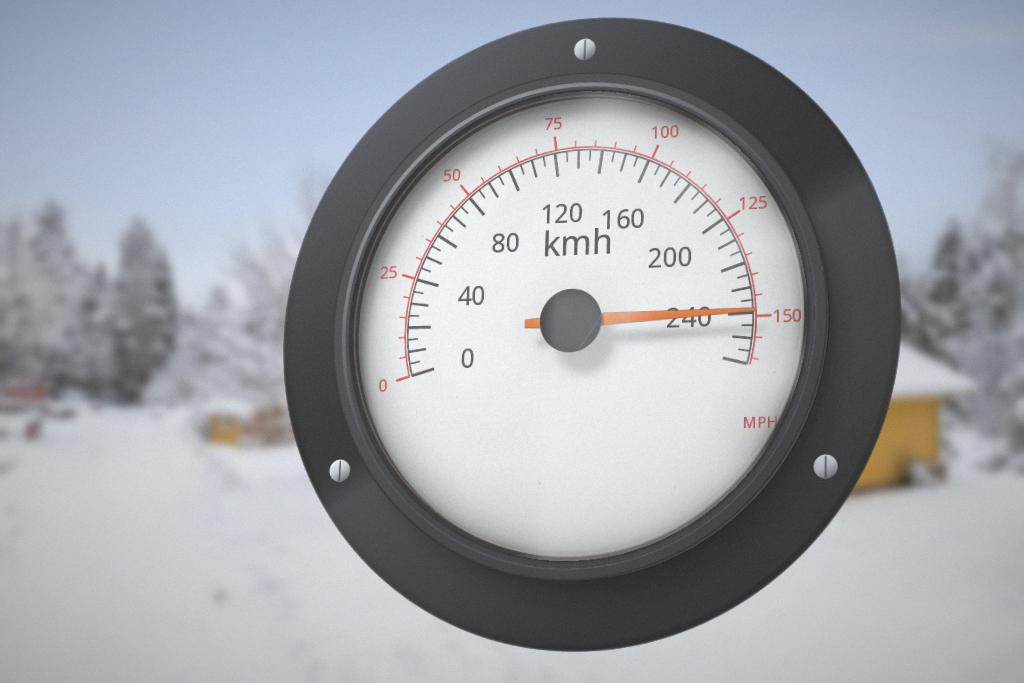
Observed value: {"value": 240, "unit": "km/h"}
